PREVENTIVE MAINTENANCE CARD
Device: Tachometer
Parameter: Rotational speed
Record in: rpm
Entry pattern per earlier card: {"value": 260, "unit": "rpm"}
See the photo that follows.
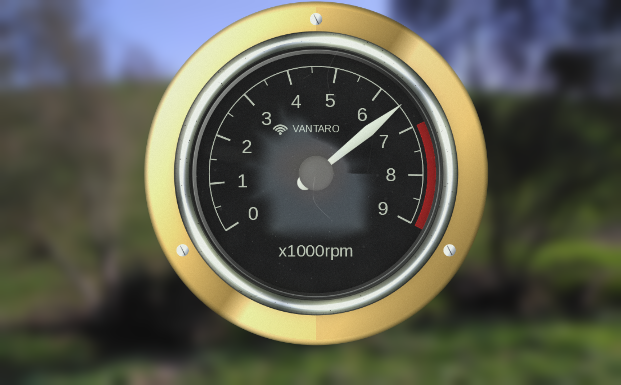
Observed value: {"value": 6500, "unit": "rpm"}
